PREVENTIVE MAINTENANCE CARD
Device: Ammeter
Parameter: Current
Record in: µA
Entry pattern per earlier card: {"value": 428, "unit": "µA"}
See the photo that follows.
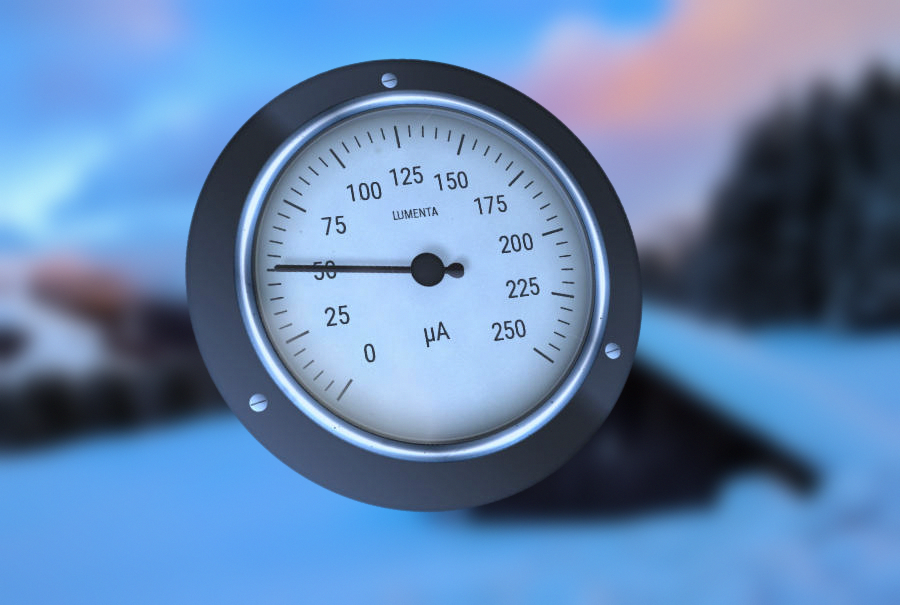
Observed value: {"value": 50, "unit": "µA"}
